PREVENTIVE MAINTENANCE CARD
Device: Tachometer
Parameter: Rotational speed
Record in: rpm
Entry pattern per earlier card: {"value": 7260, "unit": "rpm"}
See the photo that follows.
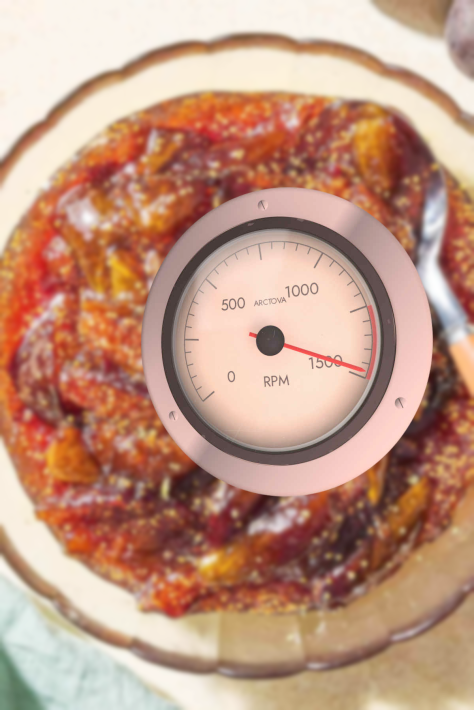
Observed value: {"value": 1475, "unit": "rpm"}
